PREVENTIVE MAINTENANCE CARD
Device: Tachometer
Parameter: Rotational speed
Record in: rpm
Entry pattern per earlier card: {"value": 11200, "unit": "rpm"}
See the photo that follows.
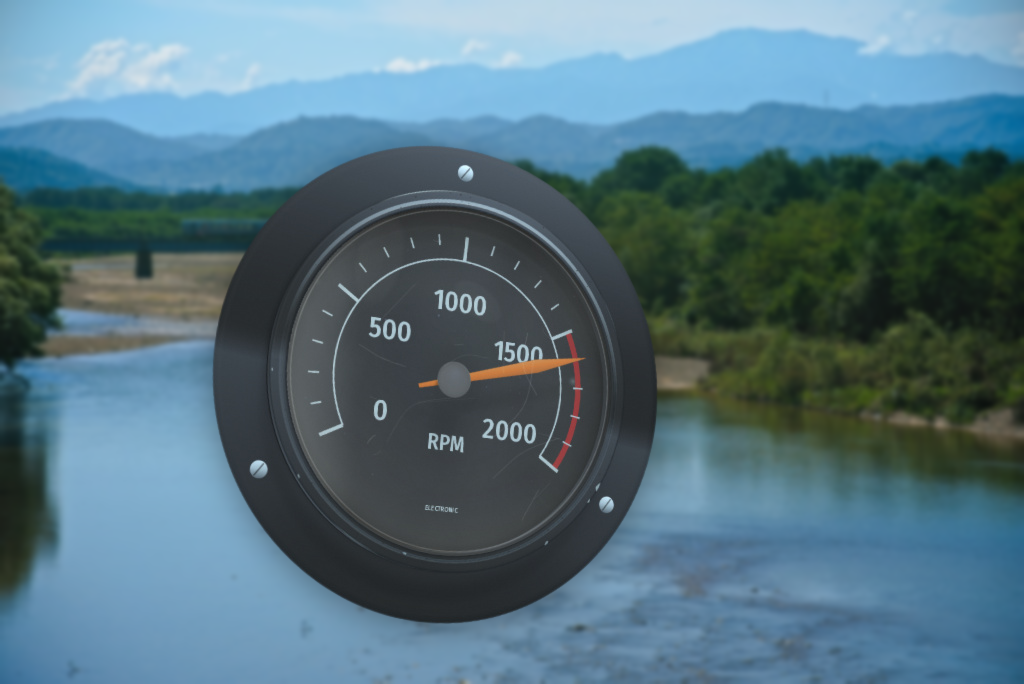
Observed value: {"value": 1600, "unit": "rpm"}
